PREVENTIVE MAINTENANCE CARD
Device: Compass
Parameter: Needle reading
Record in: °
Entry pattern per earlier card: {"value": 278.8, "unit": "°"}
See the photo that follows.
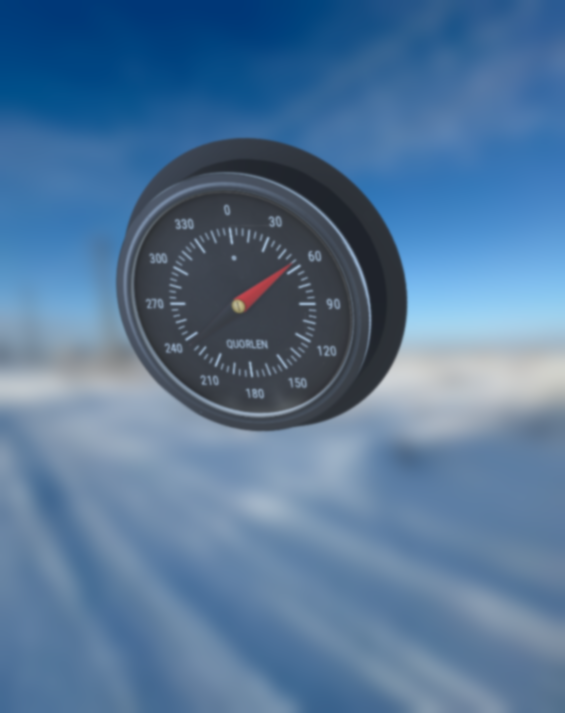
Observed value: {"value": 55, "unit": "°"}
